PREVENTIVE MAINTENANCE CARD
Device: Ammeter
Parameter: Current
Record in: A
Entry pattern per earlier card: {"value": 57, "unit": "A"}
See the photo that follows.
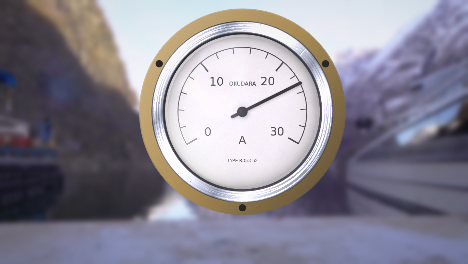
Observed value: {"value": 23, "unit": "A"}
